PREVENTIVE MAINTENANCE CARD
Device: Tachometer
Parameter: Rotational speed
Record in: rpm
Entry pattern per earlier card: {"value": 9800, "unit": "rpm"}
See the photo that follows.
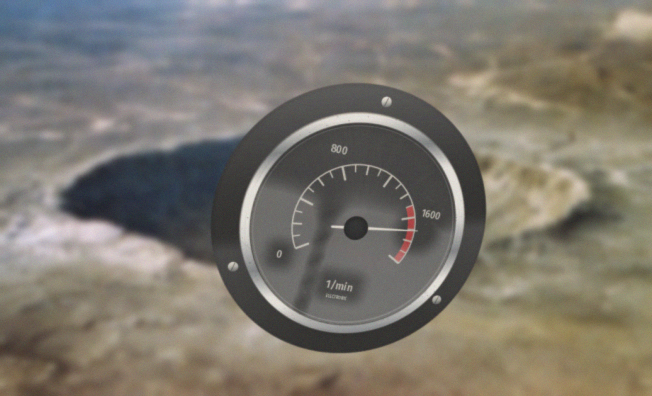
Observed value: {"value": 1700, "unit": "rpm"}
